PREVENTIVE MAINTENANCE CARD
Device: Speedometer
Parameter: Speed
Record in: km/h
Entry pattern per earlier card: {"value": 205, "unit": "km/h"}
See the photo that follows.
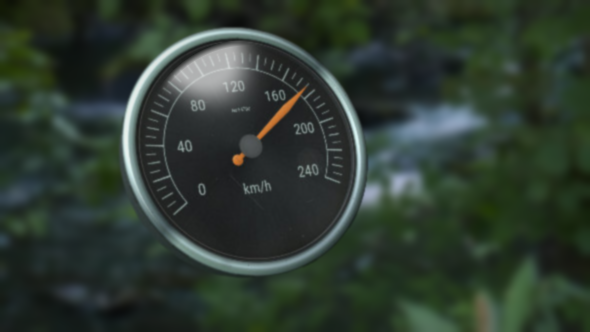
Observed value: {"value": 175, "unit": "km/h"}
